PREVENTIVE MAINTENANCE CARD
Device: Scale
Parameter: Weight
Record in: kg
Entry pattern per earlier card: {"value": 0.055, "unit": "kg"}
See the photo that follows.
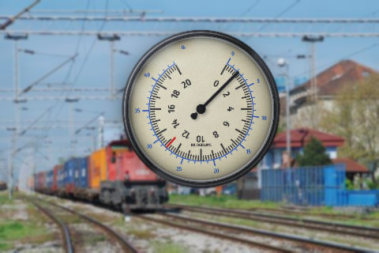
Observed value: {"value": 1, "unit": "kg"}
